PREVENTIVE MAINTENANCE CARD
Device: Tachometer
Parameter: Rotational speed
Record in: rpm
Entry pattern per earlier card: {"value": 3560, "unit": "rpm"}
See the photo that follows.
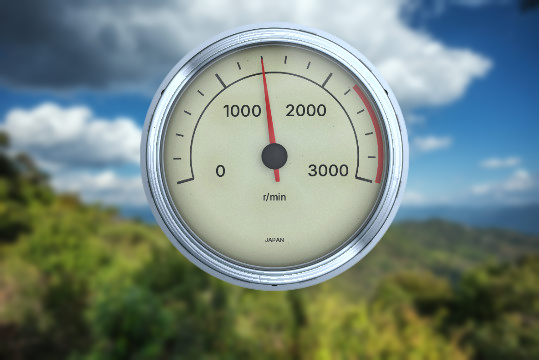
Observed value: {"value": 1400, "unit": "rpm"}
